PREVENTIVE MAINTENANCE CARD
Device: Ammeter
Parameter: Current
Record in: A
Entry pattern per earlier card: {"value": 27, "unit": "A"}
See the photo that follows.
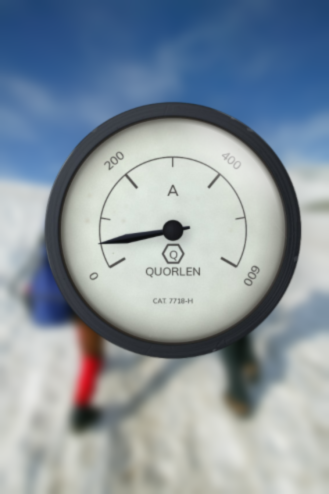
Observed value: {"value": 50, "unit": "A"}
